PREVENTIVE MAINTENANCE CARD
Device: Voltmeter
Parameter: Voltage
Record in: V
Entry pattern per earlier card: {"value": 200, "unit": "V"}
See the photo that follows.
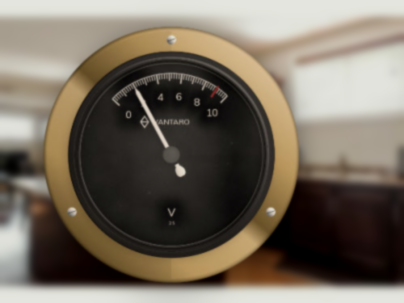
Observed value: {"value": 2, "unit": "V"}
